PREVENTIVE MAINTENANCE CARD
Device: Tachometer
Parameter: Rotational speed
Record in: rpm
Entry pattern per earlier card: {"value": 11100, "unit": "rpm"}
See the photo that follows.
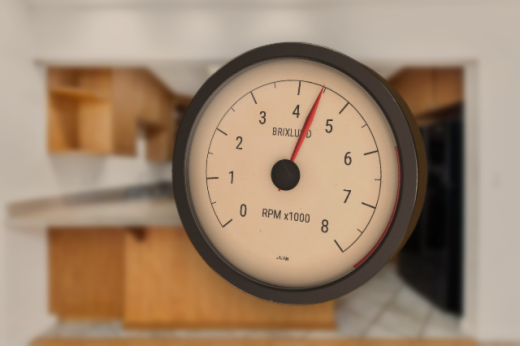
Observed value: {"value": 4500, "unit": "rpm"}
